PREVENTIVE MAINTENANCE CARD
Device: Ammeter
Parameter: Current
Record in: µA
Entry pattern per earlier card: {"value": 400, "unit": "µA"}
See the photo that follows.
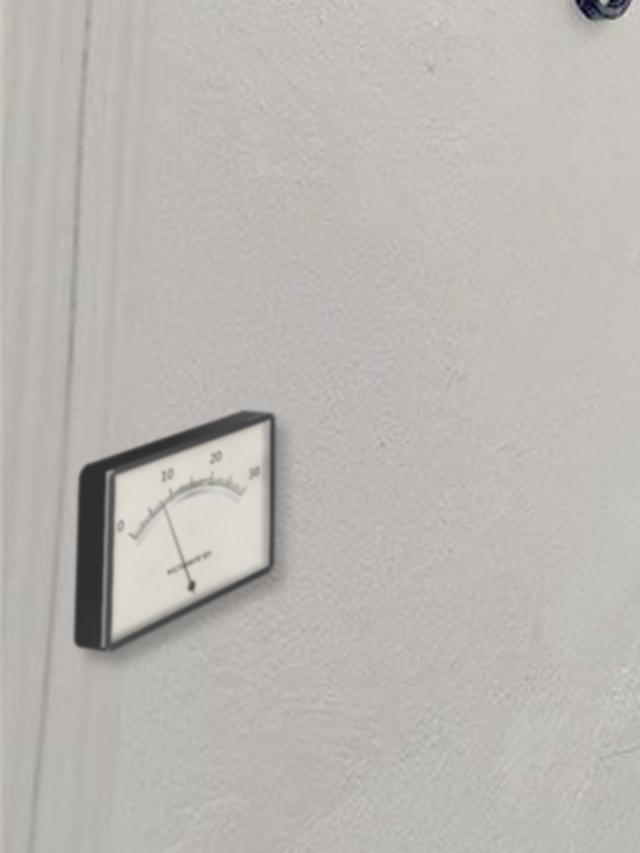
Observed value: {"value": 7.5, "unit": "µA"}
